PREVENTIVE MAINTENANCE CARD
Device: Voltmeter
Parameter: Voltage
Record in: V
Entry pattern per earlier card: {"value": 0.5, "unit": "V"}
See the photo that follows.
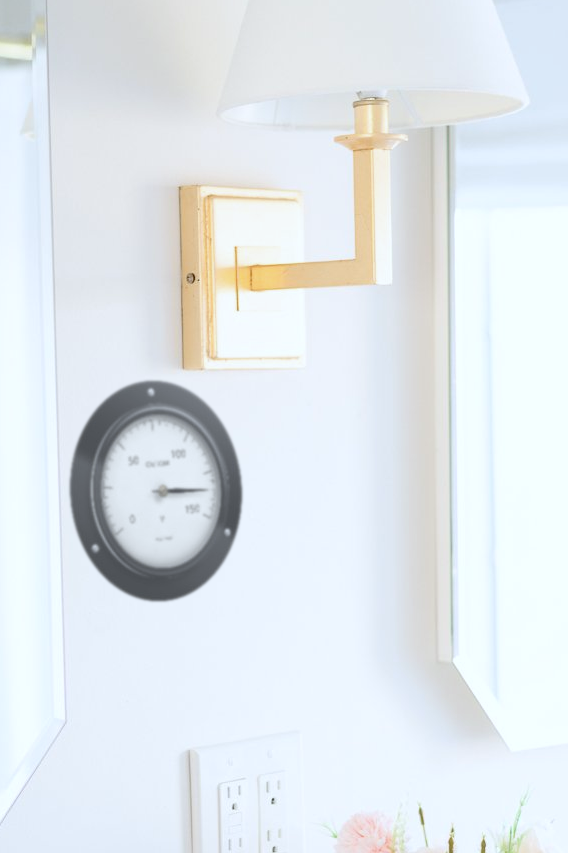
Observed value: {"value": 135, "unit": "V"}
